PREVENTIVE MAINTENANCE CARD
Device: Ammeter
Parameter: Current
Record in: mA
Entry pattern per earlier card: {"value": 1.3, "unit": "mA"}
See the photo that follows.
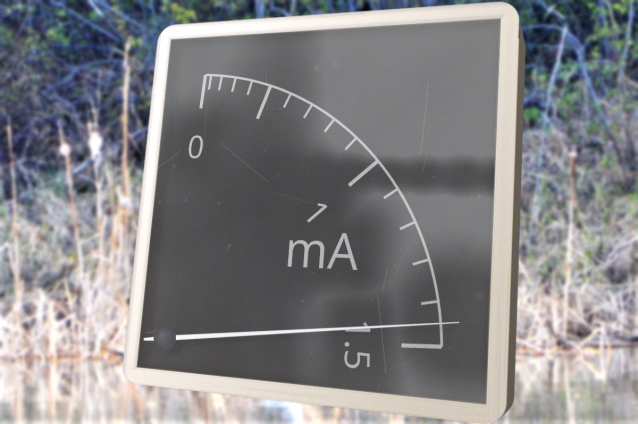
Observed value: {"value": 1.45, "unit": "mA"}
